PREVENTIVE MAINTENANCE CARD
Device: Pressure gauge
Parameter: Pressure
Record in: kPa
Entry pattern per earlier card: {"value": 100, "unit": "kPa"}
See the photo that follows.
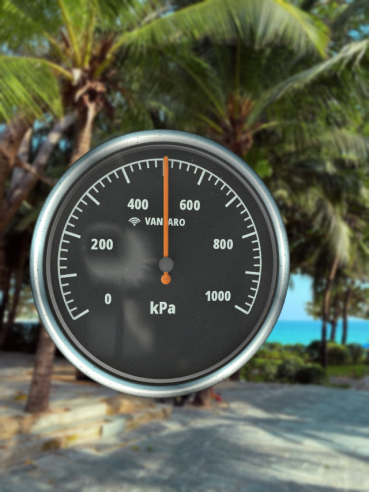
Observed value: {"value": 500, "unit": "kPa"}
